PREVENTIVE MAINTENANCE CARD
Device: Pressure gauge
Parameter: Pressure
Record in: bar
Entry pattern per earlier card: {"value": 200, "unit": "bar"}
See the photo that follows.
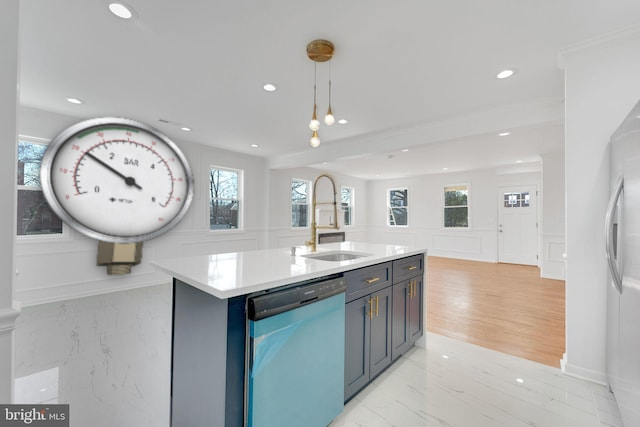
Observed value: {"value": 1.4, "unit": "bar"}
